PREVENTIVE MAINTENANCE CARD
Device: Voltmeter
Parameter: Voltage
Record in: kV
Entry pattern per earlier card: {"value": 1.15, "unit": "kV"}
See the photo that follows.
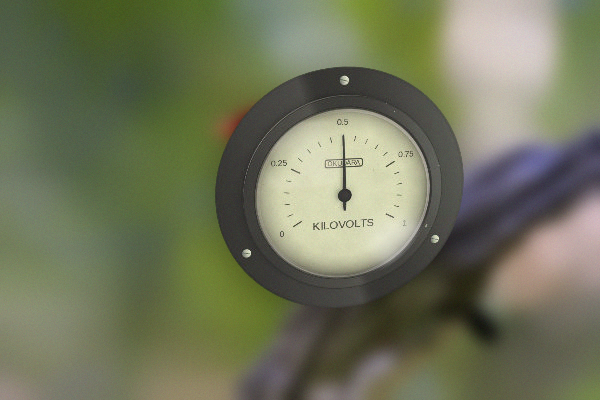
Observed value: {"value": 0.5, "unit": "kV"}
